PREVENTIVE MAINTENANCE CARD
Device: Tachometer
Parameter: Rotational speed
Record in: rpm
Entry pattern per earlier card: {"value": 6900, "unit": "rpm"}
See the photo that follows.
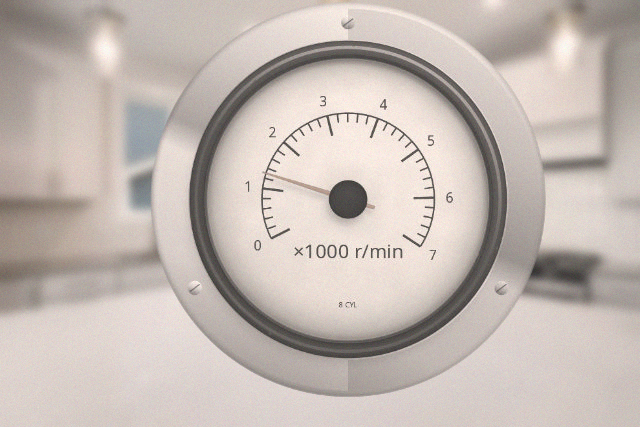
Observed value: {"value": 1300, "unit": "rpm"}
